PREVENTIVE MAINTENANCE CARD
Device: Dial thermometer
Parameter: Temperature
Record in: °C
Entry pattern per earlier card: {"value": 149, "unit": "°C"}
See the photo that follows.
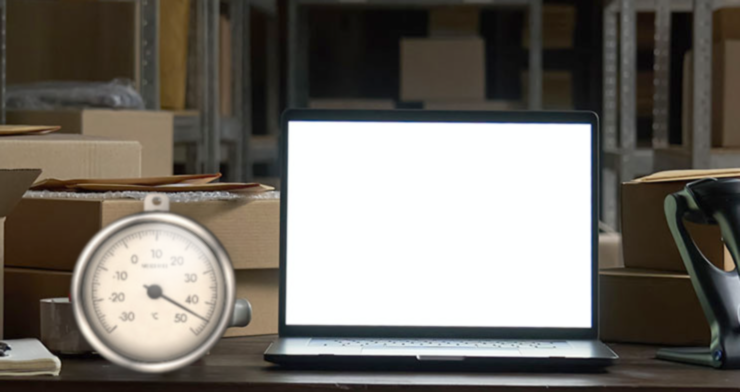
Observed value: {"value": 45, "unit": "°C"}
